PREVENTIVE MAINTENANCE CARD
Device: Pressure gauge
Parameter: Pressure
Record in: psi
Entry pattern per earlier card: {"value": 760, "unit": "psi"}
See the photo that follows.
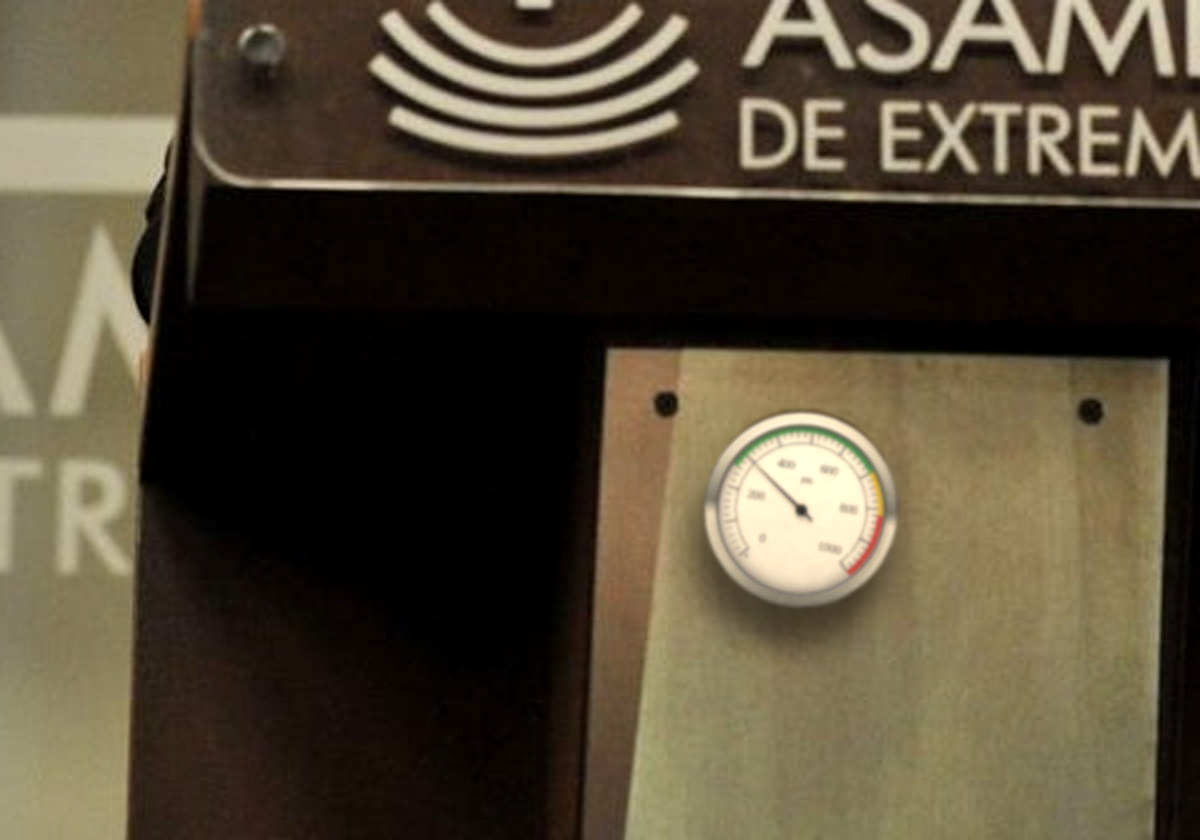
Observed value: {"value": 300, "unit": "psi"}
